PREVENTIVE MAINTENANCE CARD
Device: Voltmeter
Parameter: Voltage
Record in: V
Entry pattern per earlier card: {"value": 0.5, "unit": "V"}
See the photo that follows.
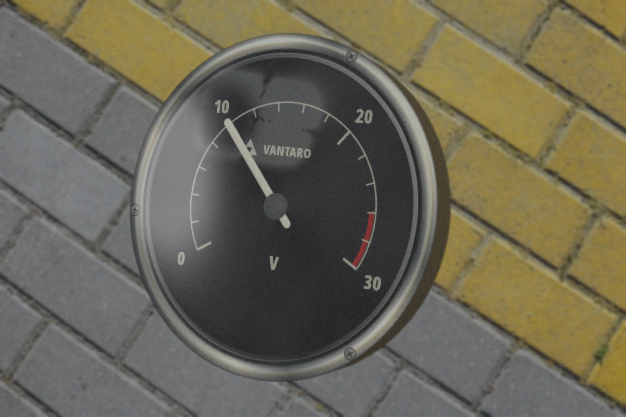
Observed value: {"value": 10, "unit": "V"}
